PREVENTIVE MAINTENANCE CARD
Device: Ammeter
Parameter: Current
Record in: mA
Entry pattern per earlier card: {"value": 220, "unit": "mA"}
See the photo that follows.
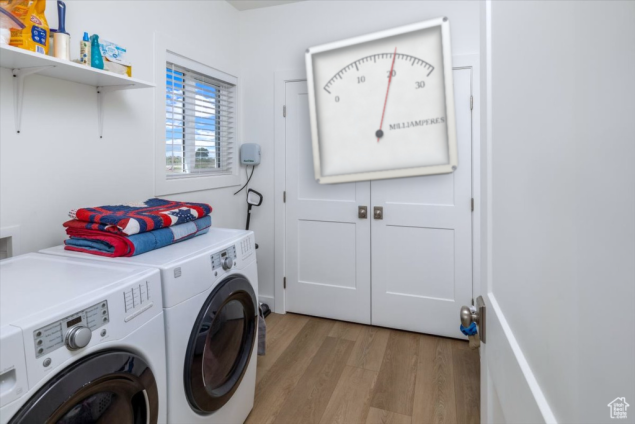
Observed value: {"value": 20, "unit": "mA"}
